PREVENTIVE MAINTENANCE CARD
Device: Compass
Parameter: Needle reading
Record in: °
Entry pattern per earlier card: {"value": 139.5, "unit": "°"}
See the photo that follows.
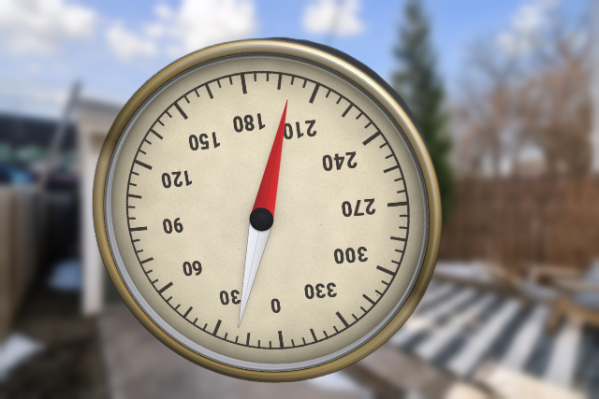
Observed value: {"value": 200, "unit": "°"}
